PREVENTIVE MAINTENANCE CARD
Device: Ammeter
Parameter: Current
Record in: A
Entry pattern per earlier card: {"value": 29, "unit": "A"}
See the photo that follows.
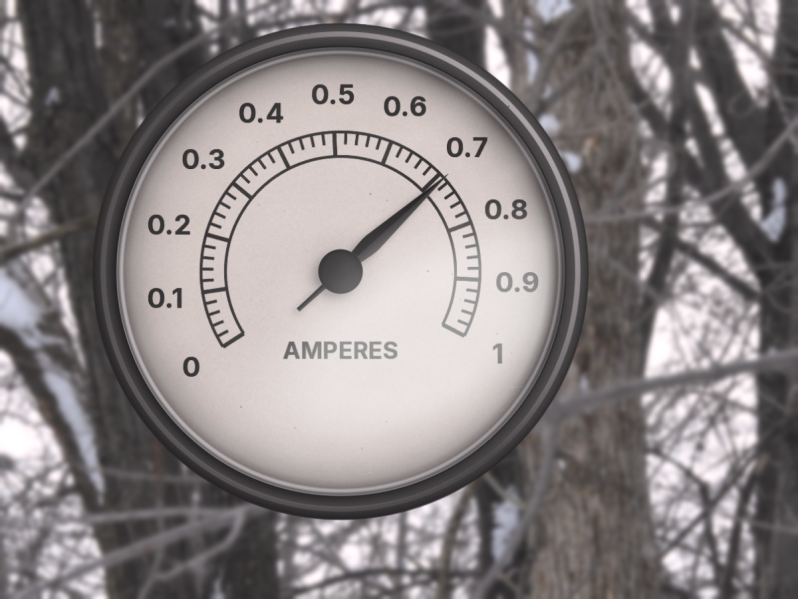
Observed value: {"value": 0.71, "unit": "A"}
